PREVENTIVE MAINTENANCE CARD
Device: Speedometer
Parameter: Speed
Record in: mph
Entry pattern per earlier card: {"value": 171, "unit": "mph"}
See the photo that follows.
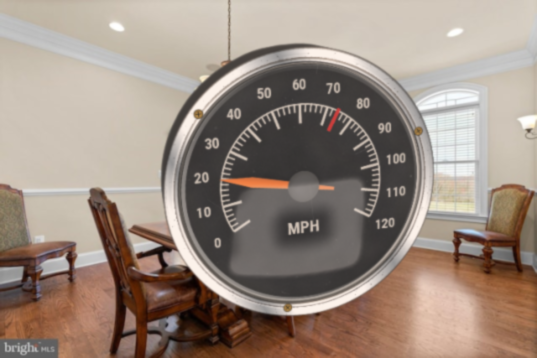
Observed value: {"value": 20, "unit": "mph"}
